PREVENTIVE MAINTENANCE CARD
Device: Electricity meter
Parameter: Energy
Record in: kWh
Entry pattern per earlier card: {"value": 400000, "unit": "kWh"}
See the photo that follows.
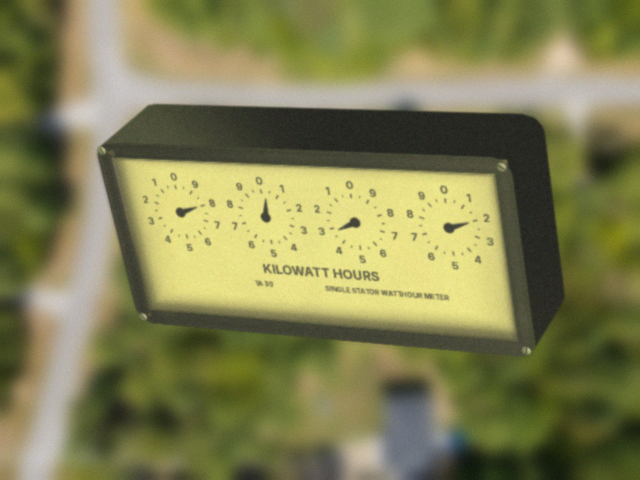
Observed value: {"value": 8032, "unit": "kWh"}
